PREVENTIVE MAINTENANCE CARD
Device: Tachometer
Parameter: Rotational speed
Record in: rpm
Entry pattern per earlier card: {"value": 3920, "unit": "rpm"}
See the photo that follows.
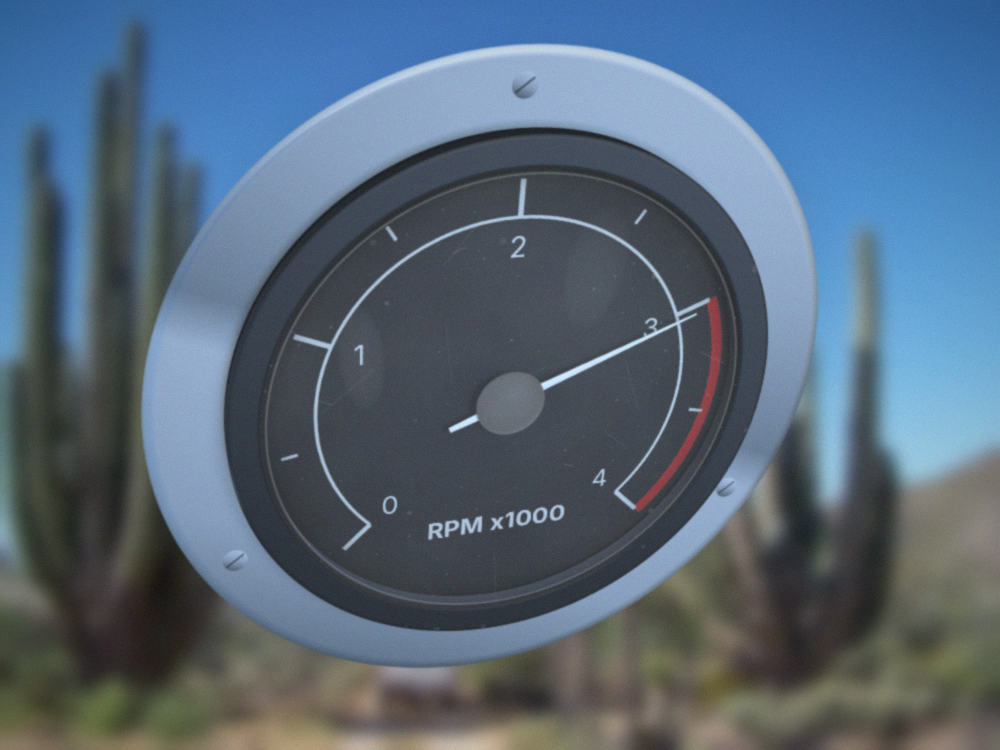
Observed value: {"value": 3000, "unit": "rpm"}
